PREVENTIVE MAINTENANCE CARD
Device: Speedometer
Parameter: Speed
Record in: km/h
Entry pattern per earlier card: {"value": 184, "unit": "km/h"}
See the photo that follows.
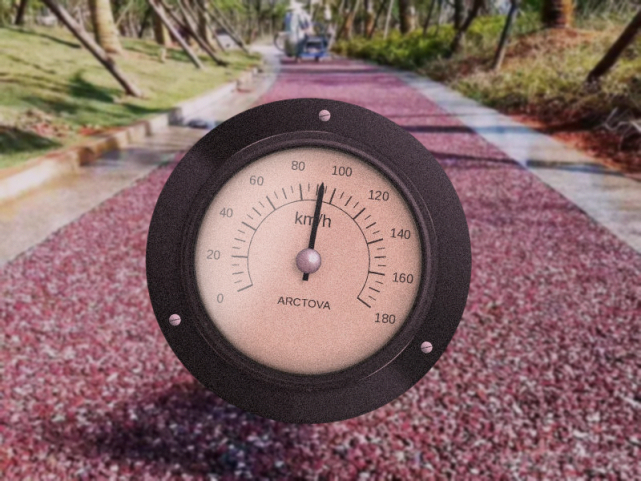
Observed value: {"value": 92.5, "unit": "km/h"}
